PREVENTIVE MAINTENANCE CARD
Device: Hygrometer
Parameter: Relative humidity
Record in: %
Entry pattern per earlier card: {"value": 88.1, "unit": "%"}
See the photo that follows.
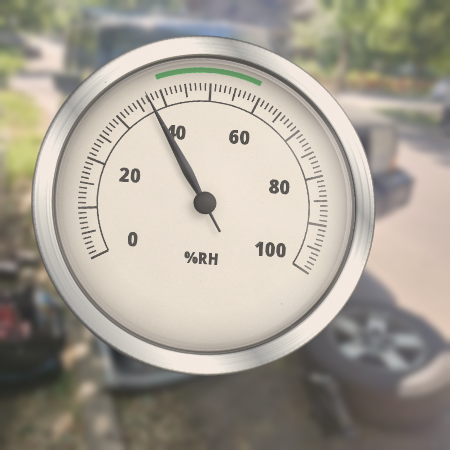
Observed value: {"value": 37, "unit": "%"}
